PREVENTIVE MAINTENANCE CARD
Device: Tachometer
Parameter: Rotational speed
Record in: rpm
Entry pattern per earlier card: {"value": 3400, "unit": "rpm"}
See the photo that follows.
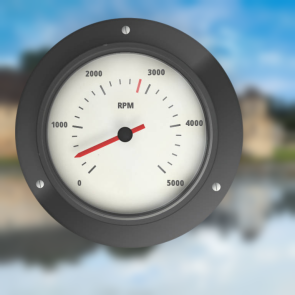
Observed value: {"value": 400, "unit": "rpm"}
